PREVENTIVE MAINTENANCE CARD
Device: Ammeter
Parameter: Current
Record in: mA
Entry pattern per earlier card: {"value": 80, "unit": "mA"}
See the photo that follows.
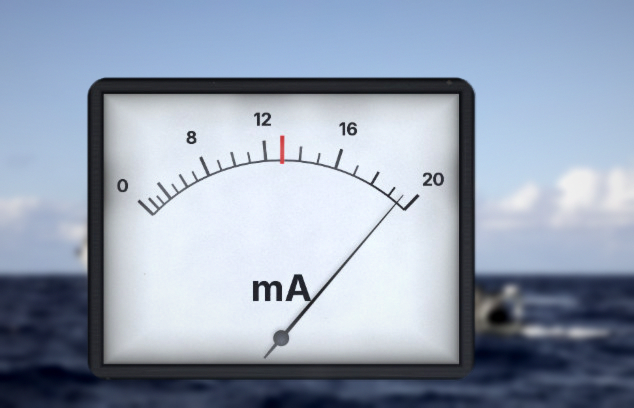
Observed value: {"value": 19.5, "unit": "mA"}
